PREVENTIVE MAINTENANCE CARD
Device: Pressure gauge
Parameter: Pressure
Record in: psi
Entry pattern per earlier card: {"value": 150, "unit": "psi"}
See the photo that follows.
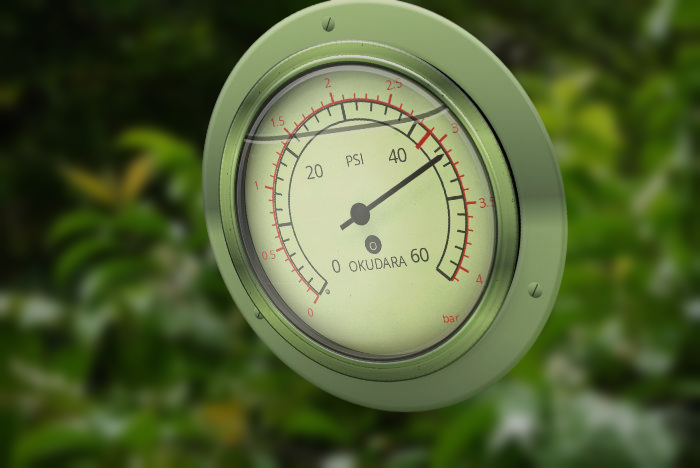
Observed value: {"value": 45, "unit": "psi"}
